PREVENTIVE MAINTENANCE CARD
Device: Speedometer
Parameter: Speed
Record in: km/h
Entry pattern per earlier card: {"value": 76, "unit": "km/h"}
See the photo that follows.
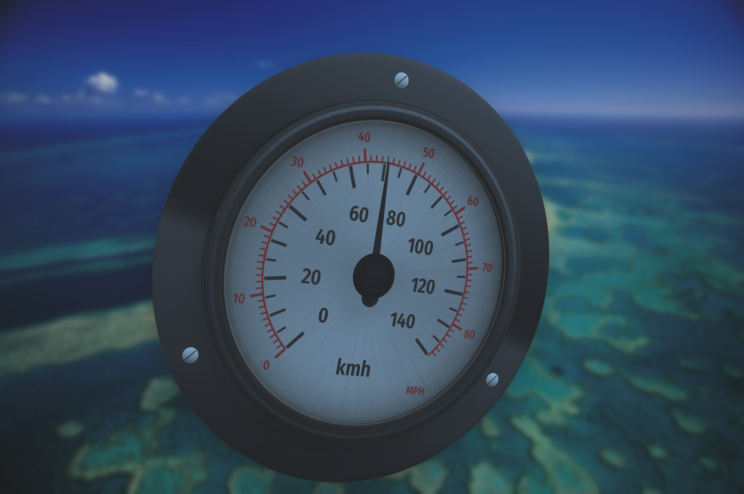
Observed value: {"value": 70, "unit": "km/h"}
